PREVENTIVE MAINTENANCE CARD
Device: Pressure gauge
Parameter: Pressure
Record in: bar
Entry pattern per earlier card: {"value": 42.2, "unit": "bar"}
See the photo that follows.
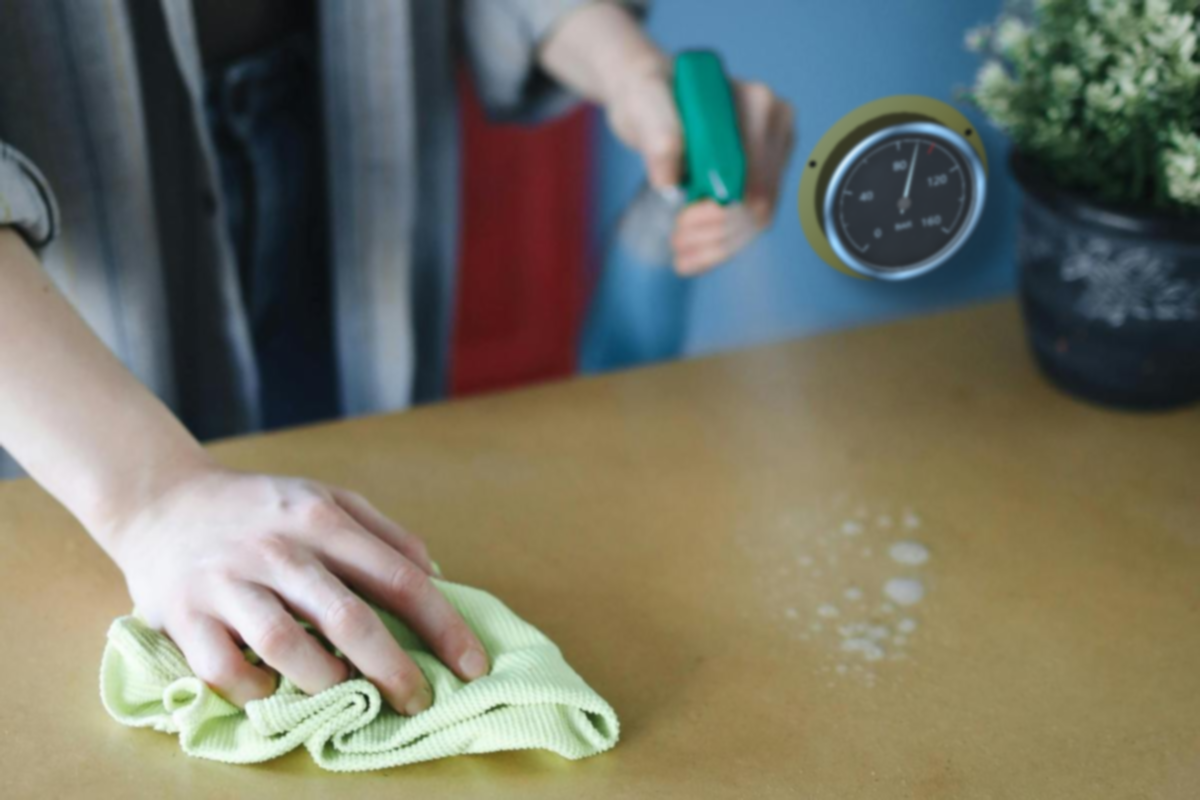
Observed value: {"value": 90, "unit": "bar"}
